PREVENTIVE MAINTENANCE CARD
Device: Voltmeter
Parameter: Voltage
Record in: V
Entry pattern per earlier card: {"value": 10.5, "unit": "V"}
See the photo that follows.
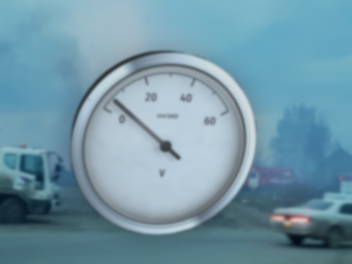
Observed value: {"value": 5, "unit": "V"}
